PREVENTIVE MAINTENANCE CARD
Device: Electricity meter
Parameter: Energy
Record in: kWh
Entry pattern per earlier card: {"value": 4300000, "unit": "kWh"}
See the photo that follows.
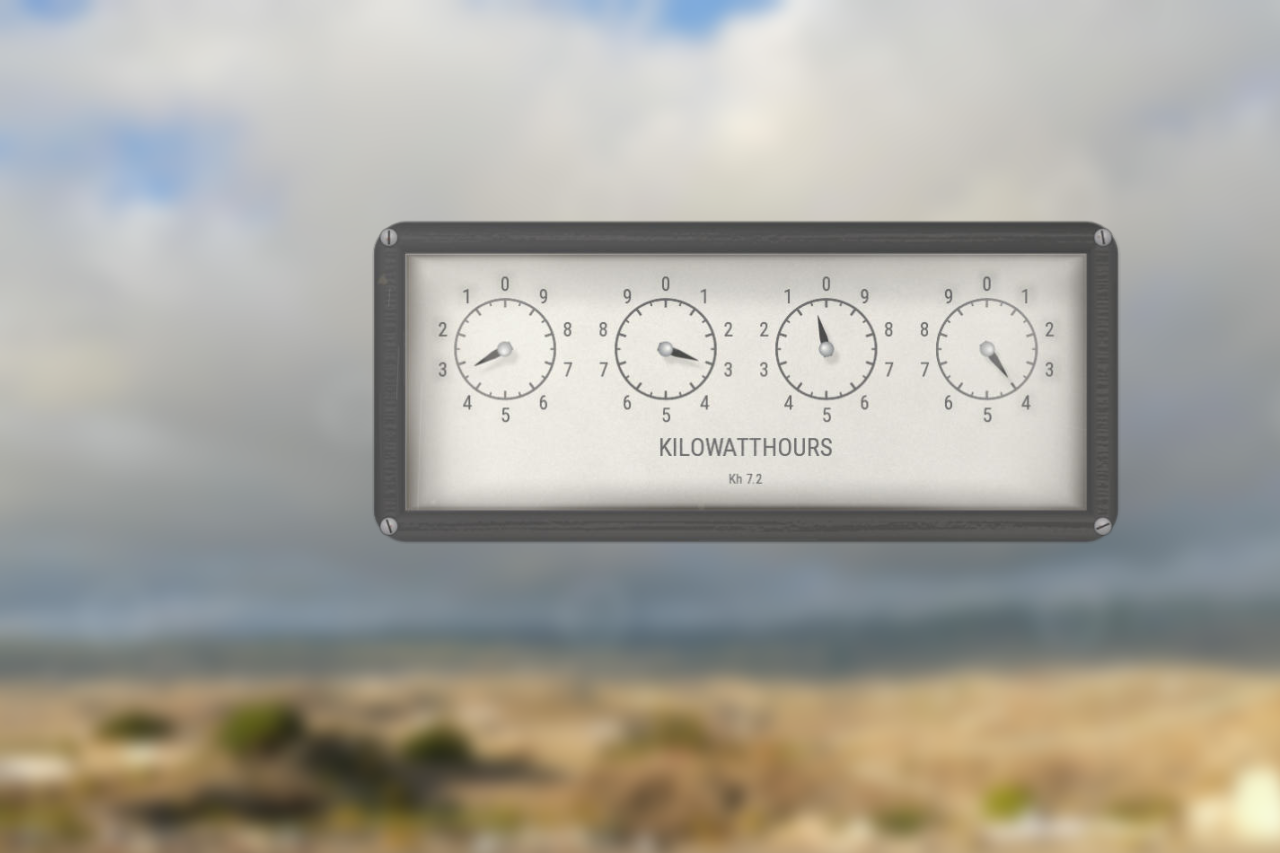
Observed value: {"value": 3304, "unit": "kWh"}
